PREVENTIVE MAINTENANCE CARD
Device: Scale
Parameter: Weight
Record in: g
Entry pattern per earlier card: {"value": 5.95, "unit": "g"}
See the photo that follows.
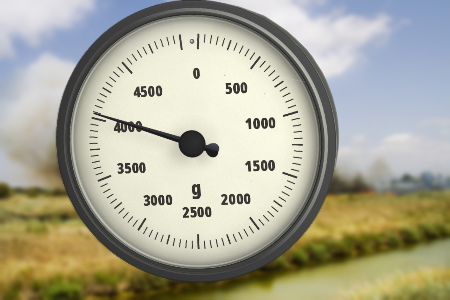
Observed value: {"value": 4050, "unit": "g"}
